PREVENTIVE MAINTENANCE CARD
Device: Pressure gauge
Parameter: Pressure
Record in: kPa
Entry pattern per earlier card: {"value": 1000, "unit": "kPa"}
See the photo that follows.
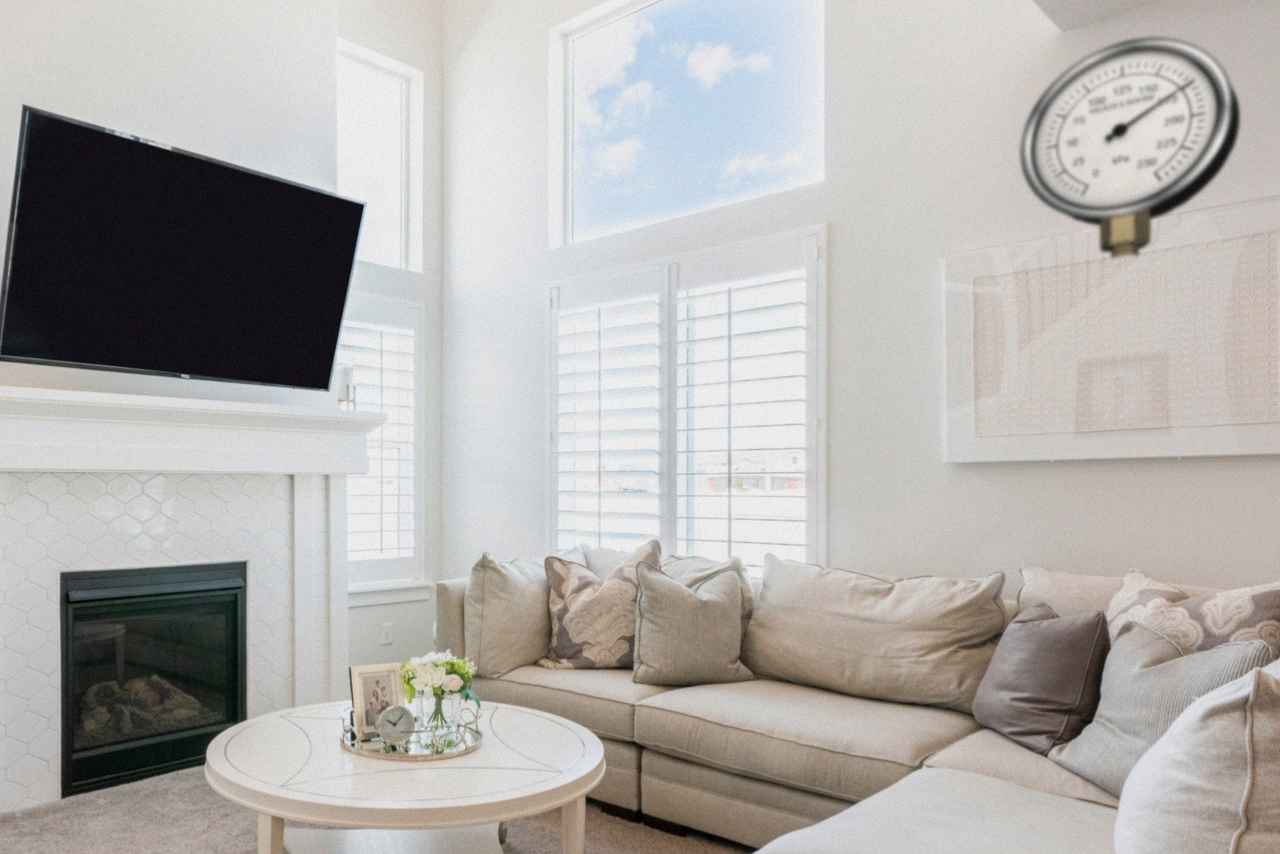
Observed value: {"value": 175, "unit": "kPa"}
